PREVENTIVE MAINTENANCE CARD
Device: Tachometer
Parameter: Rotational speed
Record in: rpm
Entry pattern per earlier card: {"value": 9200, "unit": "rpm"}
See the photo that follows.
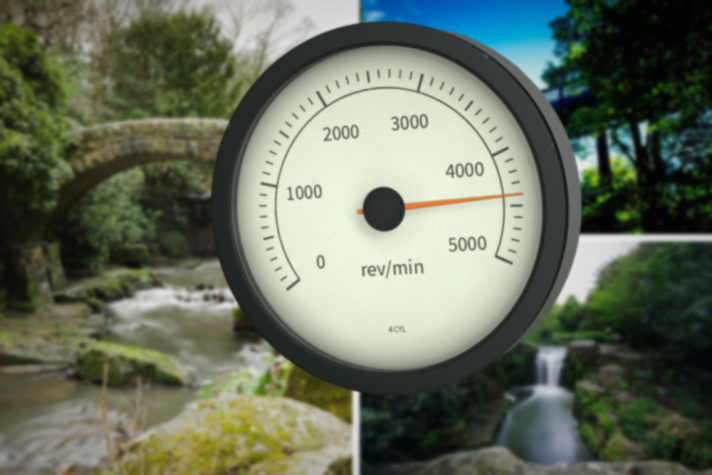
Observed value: {"value": 4400, "unit": "rpm"}
